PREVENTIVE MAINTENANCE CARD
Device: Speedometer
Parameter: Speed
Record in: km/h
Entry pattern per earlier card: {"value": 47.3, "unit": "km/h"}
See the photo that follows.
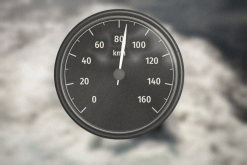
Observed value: {"value": 85, "unit": "km/h"}
